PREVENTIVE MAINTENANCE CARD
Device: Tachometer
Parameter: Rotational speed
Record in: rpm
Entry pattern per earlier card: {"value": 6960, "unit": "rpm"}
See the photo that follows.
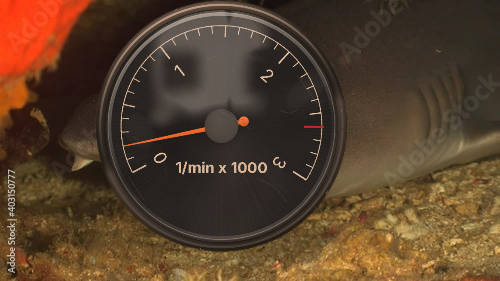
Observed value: {"value": 200, "unit": "rpm"}
